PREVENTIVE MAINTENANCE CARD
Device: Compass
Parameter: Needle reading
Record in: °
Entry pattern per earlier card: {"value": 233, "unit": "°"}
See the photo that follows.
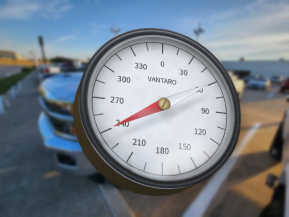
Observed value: {"value": 240, "unit": "°"}
